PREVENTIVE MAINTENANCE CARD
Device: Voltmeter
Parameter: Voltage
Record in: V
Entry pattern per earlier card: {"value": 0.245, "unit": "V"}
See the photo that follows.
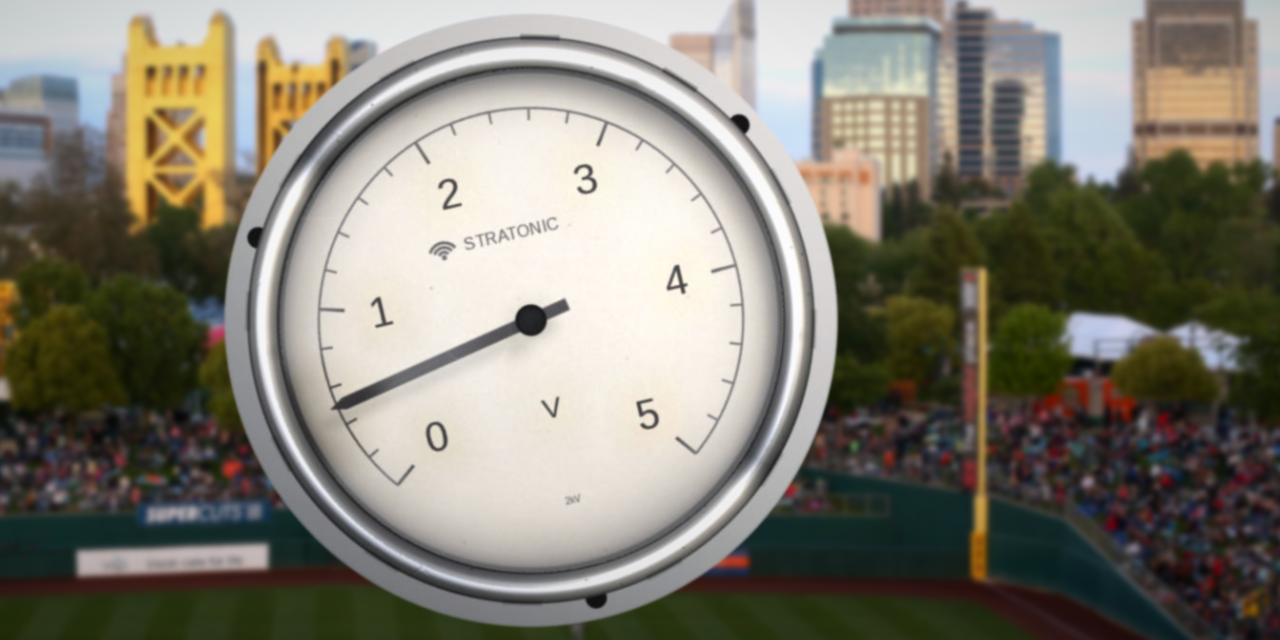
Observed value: {"value": 0.5, "unit": "V"}
